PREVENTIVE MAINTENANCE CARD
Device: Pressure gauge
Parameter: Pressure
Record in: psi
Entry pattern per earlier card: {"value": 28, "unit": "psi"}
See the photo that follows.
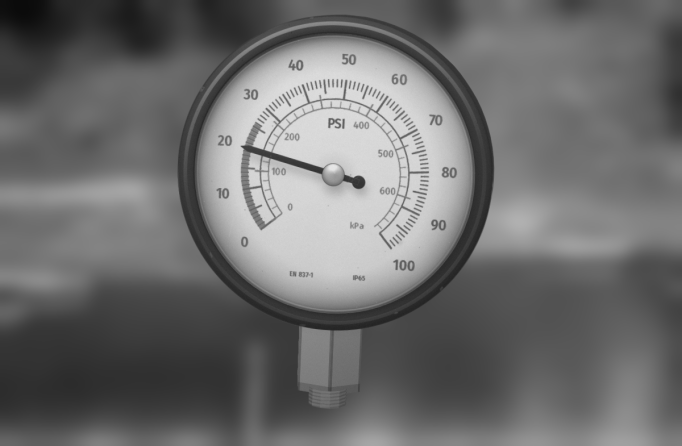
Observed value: {"value": 20, "unit": "psi"}
